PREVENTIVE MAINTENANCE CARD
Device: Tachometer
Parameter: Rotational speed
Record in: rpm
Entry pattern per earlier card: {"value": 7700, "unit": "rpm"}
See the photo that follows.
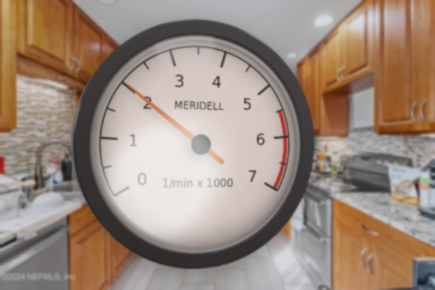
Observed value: {"value": 2000, "unit": "rpm"}
